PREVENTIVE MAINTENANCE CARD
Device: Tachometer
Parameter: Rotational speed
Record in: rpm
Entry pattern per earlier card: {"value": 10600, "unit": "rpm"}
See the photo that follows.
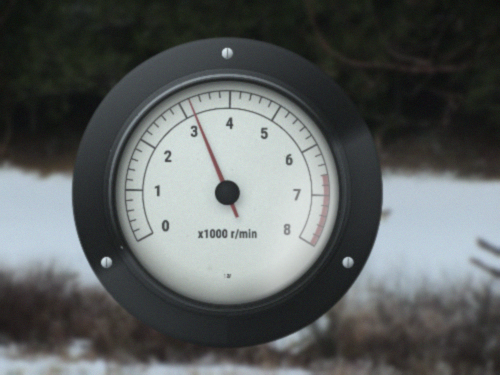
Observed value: {"value": 3200, "unit": "rpm"}
